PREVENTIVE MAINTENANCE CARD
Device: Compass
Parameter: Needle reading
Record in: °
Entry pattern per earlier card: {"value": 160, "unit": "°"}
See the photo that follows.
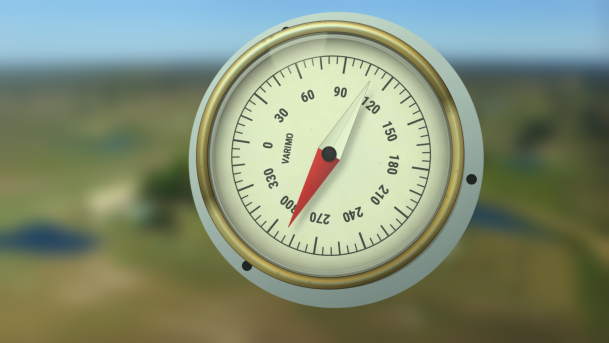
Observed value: {"value": 290, "unit": "°"}
